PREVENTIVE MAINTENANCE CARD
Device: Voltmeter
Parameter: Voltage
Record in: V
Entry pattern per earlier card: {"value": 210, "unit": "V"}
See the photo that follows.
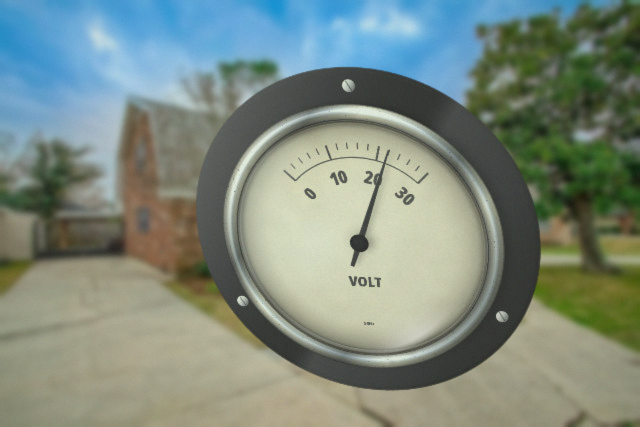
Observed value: {"value": 22, "unit": "V"}
